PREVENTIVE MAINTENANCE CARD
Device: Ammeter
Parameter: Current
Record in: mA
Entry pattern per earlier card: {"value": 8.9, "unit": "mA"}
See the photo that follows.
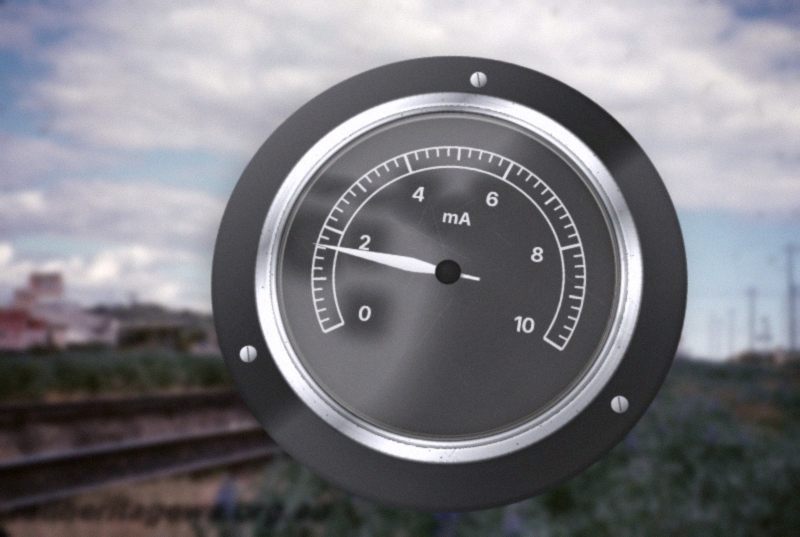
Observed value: {"value": 1.6, "unit": "mA"}
